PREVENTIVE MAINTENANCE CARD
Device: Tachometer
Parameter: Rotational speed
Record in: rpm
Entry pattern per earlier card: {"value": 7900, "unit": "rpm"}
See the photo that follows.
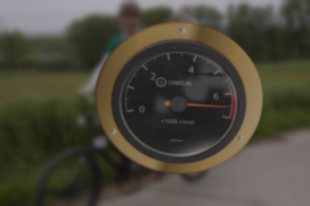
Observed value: {"value": 6500, "unit": "rpm"}
